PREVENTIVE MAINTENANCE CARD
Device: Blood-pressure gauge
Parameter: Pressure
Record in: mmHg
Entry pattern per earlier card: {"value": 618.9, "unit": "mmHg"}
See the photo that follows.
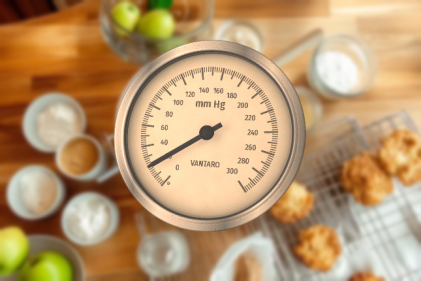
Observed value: {"value": 20, "unit": "mmHg"}
